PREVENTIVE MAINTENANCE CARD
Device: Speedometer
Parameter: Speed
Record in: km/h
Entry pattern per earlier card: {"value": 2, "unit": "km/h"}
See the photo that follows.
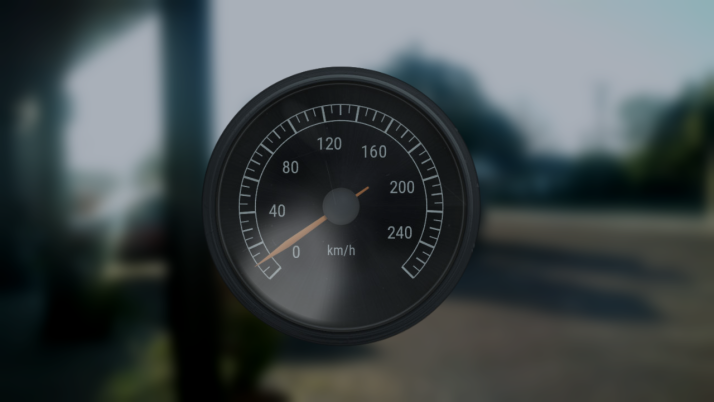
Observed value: {"value": 10, "unit": "km/h"}
